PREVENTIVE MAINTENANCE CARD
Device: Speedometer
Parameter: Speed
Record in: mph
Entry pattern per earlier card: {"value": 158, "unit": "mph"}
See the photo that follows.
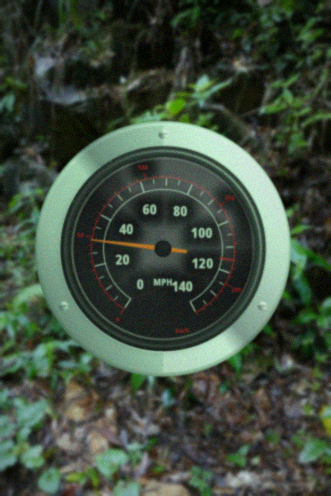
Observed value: {"value": 30, "unit": "mph"}
